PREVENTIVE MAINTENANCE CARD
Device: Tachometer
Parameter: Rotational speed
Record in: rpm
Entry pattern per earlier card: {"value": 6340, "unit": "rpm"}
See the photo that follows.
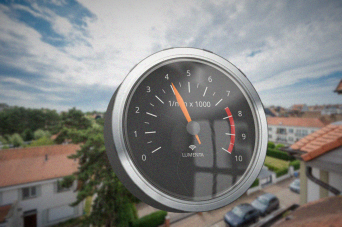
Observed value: {"value": 4000, "unit": "rpm"}
